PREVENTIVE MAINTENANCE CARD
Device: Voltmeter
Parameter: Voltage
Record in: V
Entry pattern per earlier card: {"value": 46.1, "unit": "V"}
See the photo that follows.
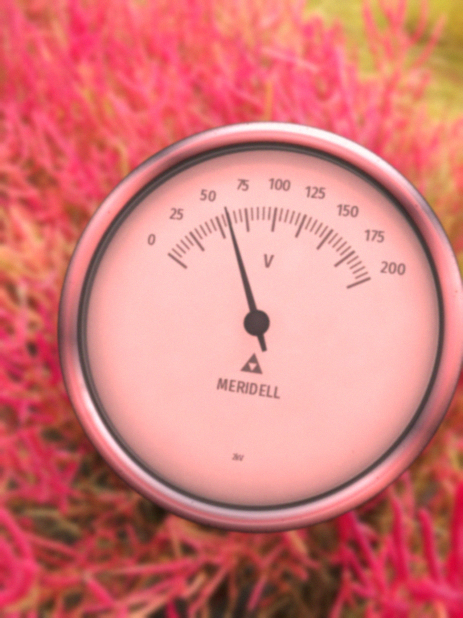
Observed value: {"value": 60, "unit": "V"}
